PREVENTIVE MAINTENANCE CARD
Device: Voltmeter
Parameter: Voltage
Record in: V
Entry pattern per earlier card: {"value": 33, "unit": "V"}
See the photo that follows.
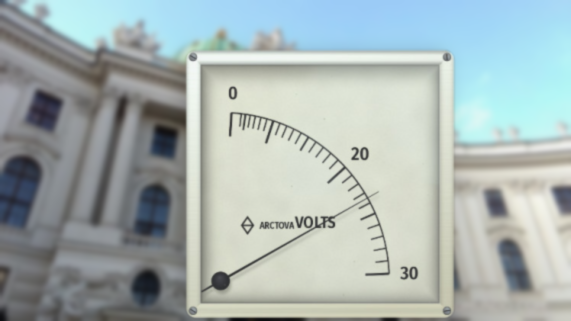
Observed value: {"value": 23.5, "unit": "V"}
